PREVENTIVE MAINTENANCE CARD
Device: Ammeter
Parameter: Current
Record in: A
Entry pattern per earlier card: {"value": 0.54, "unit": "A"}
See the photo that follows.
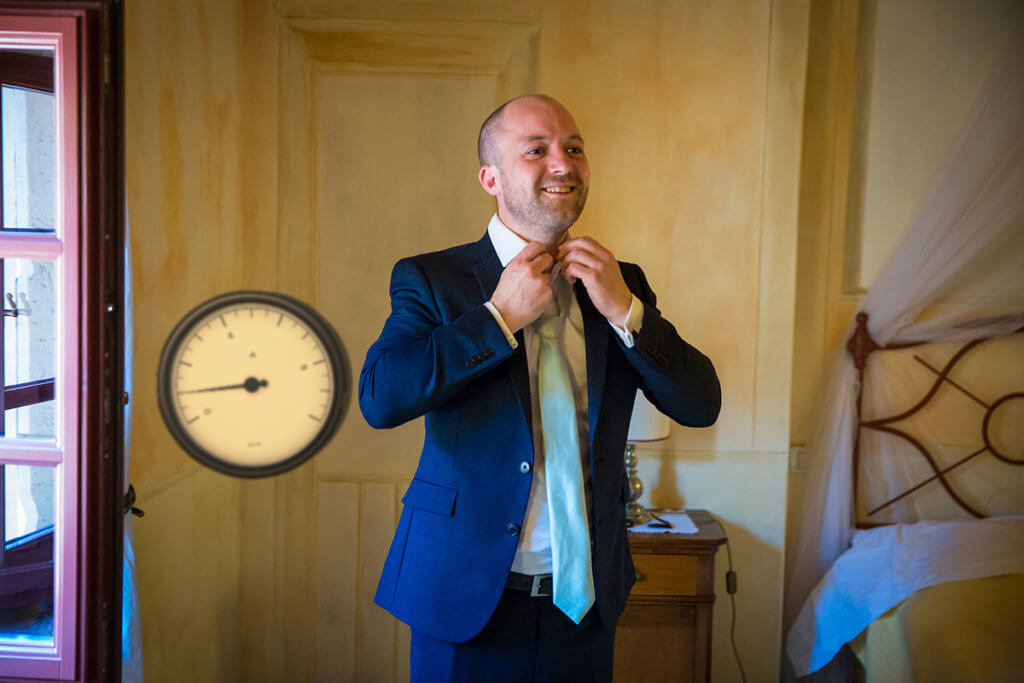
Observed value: {"value": 1, "unit": "A"}
